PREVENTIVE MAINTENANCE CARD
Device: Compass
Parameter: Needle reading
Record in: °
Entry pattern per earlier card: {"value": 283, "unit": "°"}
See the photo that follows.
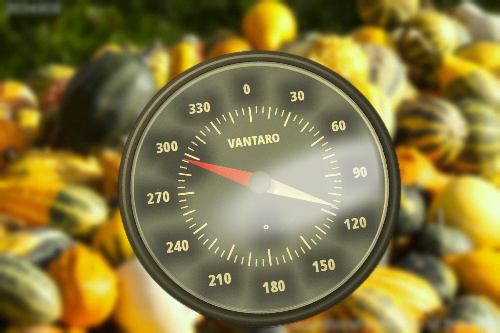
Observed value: {"value": 295, "unit": "°"}
